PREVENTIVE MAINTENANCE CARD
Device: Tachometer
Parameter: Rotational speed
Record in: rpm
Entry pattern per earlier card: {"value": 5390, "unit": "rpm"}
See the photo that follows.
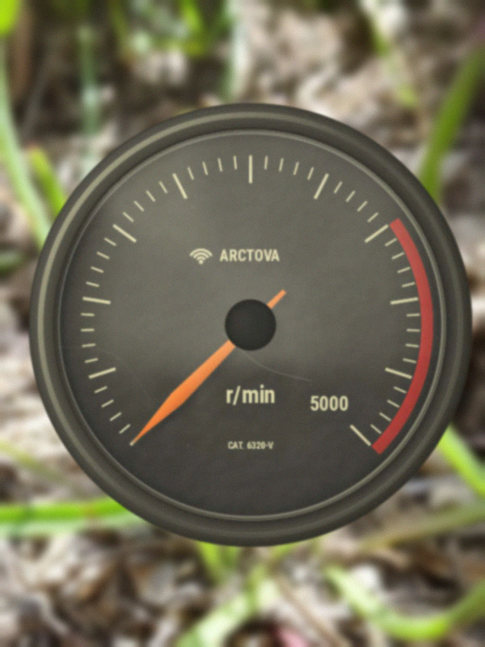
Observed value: {"value": 0, "unit": "rpm"}
